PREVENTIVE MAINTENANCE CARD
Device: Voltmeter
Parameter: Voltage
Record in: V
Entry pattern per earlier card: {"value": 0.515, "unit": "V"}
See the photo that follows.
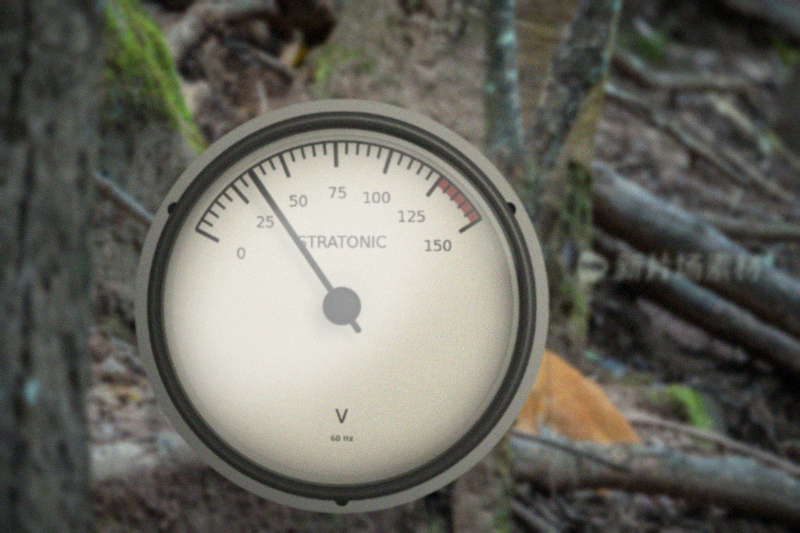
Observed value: {"value": 35, "unit": "V"}
